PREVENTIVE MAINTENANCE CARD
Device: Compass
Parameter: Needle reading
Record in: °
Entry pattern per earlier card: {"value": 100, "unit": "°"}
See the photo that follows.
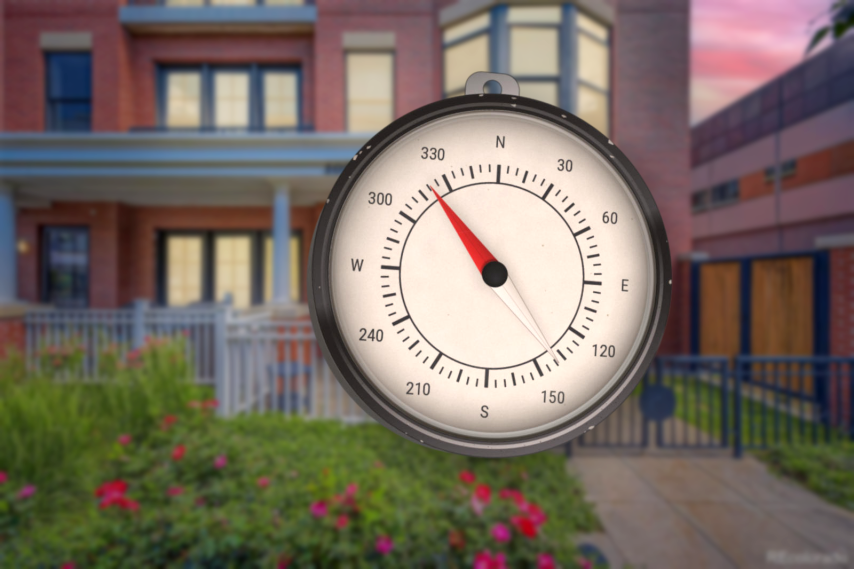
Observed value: {"value": 320, "unit": "°"}
